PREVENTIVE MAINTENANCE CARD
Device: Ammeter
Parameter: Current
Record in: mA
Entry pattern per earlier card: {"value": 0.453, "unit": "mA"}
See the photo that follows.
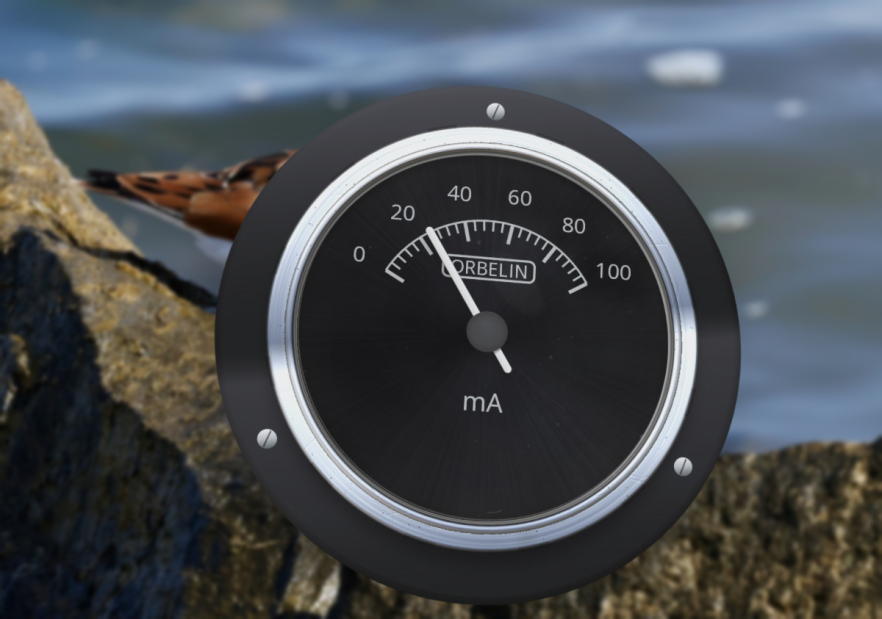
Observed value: {"value": 24, "unit": "mA"}
